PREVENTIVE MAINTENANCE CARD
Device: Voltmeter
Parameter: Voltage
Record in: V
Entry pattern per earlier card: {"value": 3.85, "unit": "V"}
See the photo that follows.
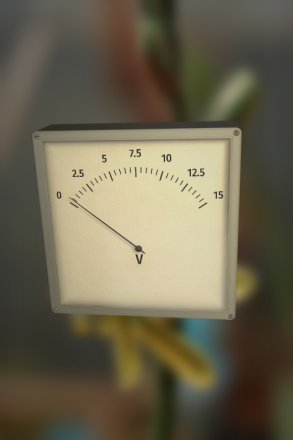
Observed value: {"value": 0.5, "unit": "V"}
